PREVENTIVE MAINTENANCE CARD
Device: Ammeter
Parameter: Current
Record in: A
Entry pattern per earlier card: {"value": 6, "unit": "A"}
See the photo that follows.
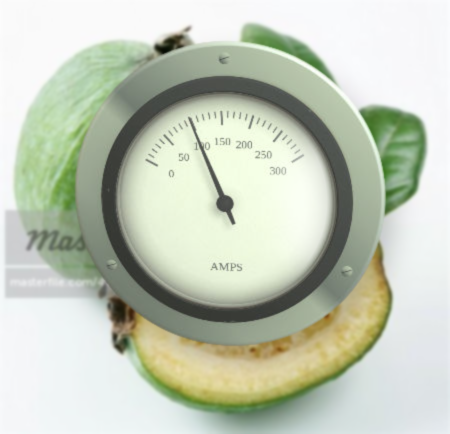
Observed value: {"value": 100, "unit": "A"}
